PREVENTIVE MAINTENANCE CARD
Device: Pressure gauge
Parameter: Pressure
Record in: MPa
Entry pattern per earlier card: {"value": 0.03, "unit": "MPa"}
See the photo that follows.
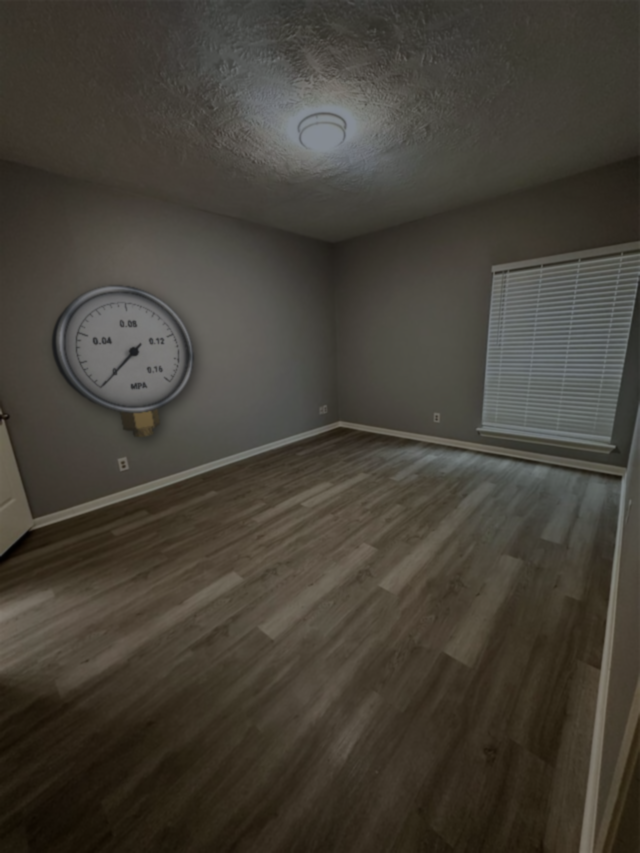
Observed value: {"value": 0, "unit": "MPa"}
